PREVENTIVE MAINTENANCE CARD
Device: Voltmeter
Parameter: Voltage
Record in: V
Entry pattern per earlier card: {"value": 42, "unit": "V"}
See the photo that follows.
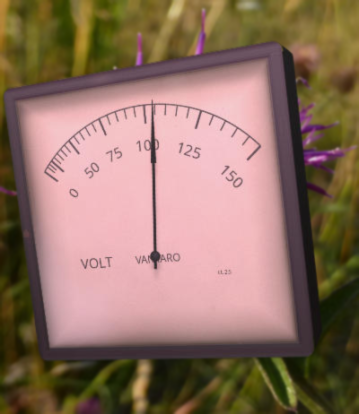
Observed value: {"value": 105, "unit": "V"}
